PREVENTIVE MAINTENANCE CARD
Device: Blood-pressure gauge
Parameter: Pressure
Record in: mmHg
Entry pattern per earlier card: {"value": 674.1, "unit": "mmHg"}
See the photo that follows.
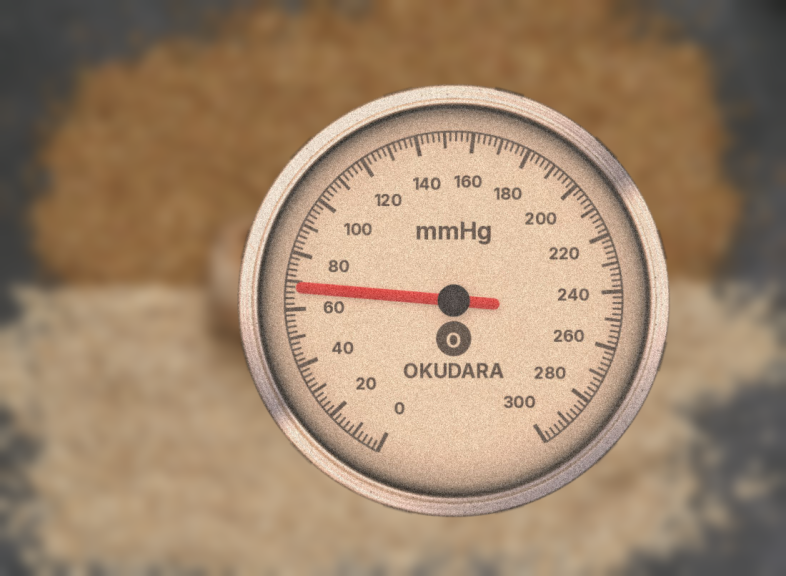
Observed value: {"value": 68, "unit": "mmHg"}
